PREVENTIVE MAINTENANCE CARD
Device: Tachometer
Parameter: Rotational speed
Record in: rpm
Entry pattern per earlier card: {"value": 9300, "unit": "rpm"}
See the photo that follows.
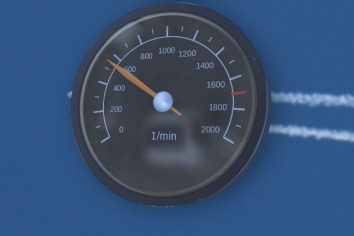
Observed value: {"value": 550, "unit": "rpm"}
